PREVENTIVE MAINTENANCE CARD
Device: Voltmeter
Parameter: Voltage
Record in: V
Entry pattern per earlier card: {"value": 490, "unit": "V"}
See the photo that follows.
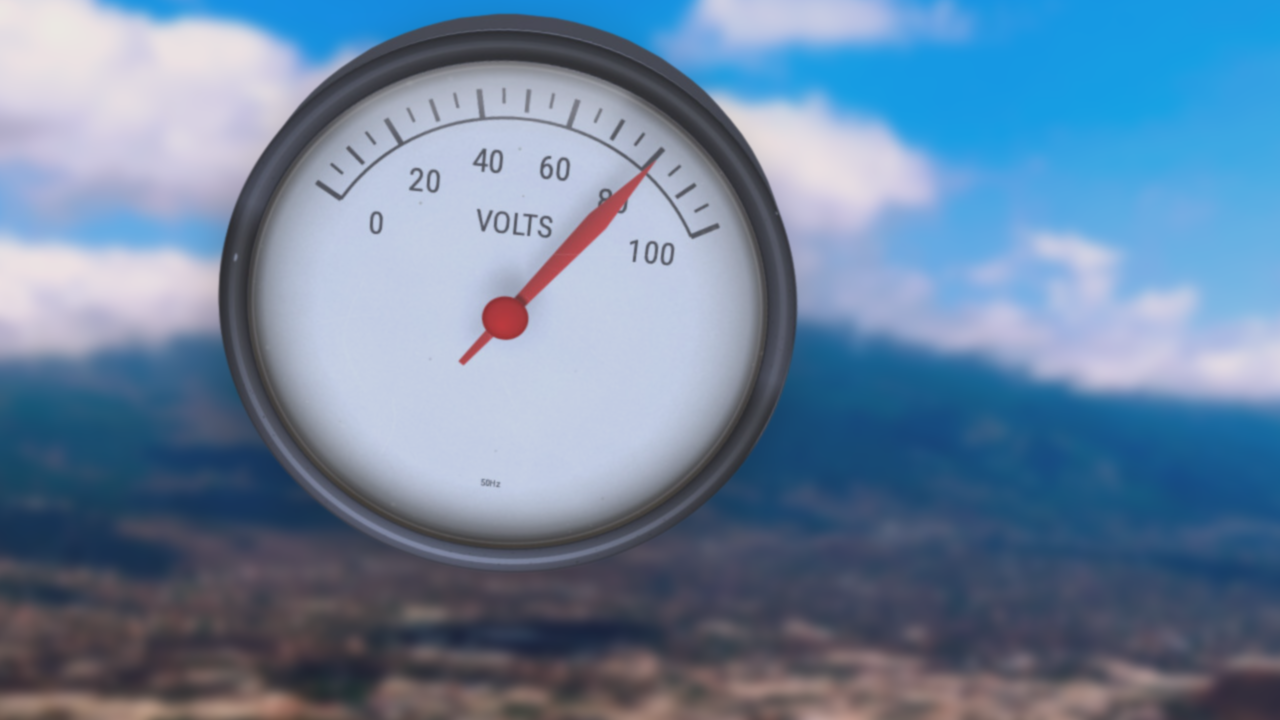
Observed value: {"value": 80, "unit": "V"}
